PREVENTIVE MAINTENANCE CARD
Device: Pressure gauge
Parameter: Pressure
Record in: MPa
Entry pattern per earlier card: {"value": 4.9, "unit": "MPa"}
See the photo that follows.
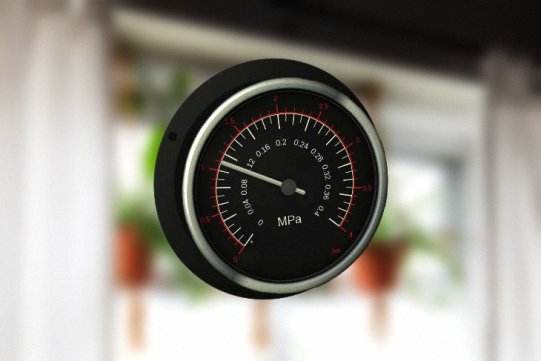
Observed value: {"value": 0.11, "unit": "MPa"}
